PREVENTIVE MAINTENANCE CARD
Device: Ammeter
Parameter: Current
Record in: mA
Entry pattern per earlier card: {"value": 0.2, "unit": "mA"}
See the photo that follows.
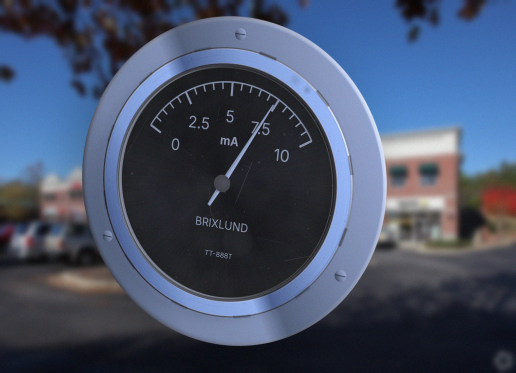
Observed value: {"value": 7.5, "unit": "mA"}
